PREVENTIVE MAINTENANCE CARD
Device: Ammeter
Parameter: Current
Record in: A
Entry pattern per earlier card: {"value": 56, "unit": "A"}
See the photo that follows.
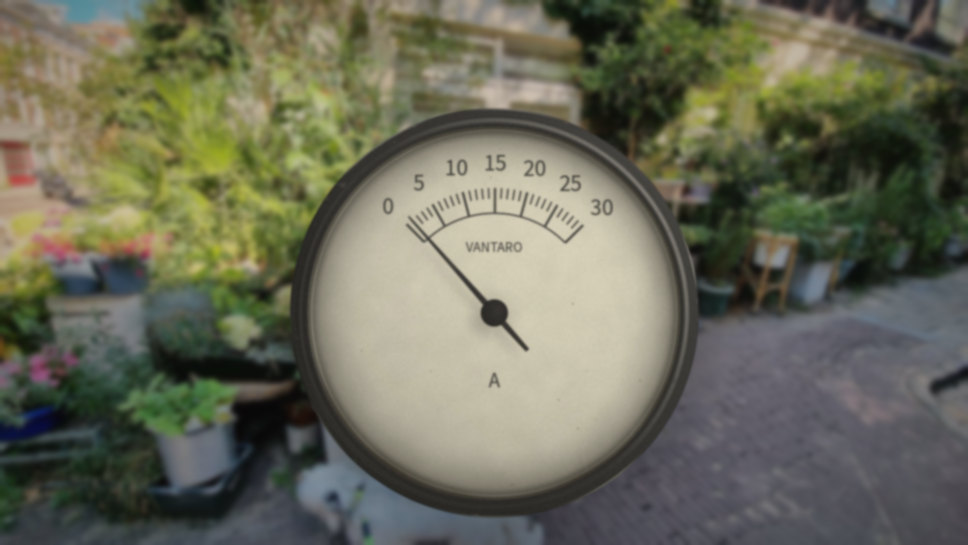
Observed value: {"value": 1, "unit": "A"}
